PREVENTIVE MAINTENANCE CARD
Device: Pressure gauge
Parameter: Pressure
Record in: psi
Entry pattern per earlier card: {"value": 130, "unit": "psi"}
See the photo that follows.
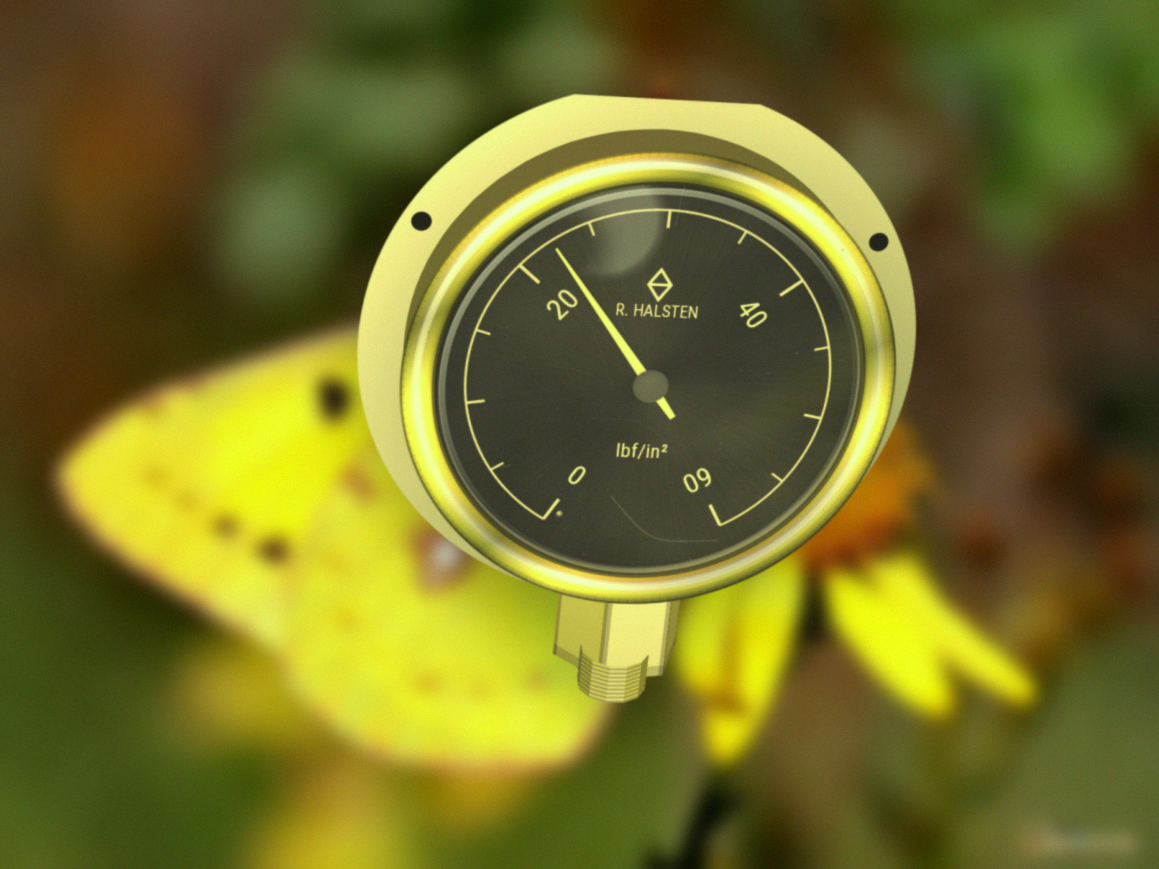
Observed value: {"value": 22.5, "unit": "psi"}
